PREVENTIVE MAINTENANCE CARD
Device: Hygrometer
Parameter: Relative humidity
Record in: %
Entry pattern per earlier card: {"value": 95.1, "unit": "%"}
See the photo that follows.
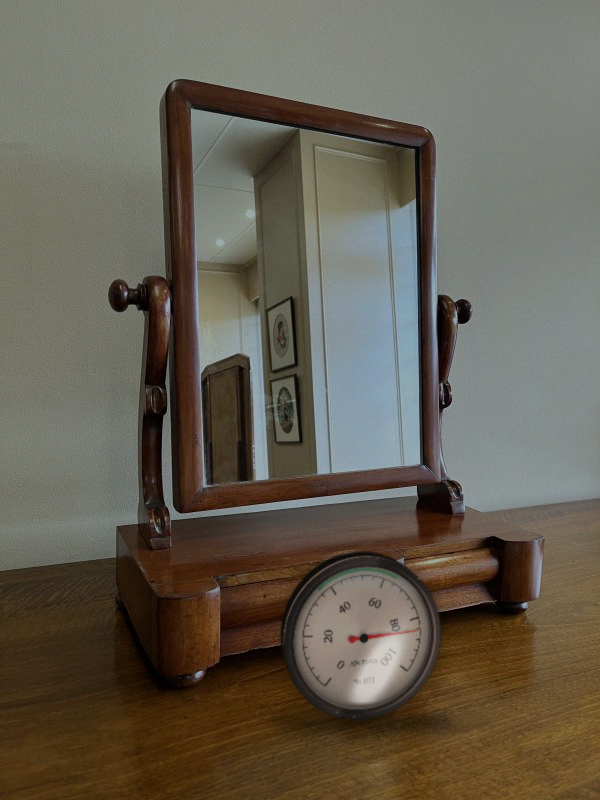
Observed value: {"value": 84, "unit": "%"}
